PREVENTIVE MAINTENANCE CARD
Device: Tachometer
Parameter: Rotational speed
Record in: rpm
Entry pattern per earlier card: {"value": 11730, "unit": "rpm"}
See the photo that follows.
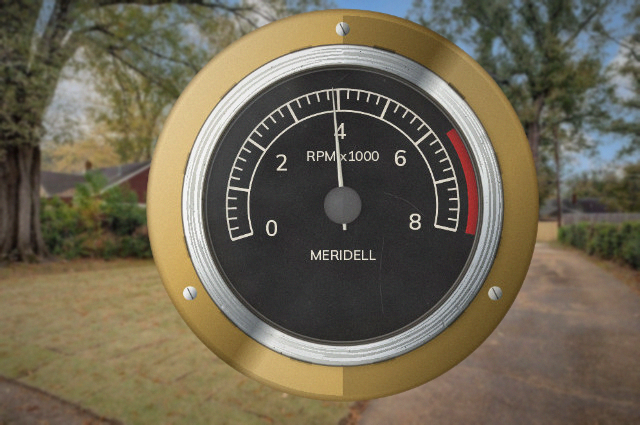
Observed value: {"value": 3900, "unit": "rpm"}
